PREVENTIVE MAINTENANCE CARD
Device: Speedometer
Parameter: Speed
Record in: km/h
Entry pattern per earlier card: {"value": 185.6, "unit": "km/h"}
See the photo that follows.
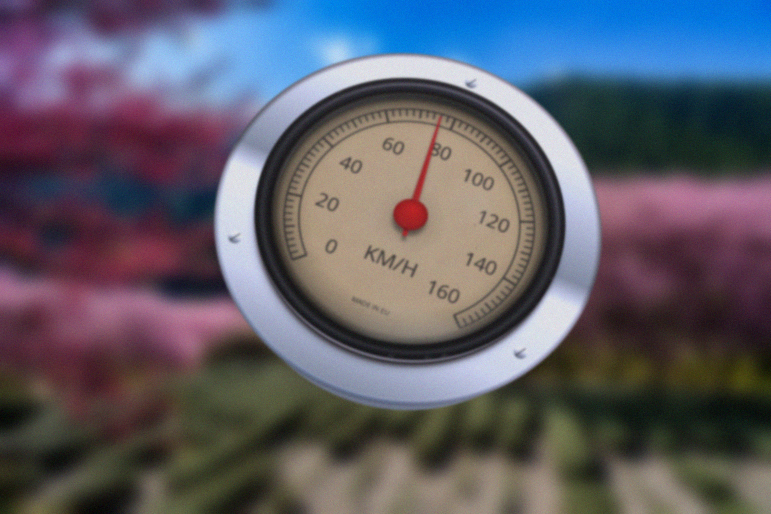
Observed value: {"value": 76, "unit": "km/h"}
